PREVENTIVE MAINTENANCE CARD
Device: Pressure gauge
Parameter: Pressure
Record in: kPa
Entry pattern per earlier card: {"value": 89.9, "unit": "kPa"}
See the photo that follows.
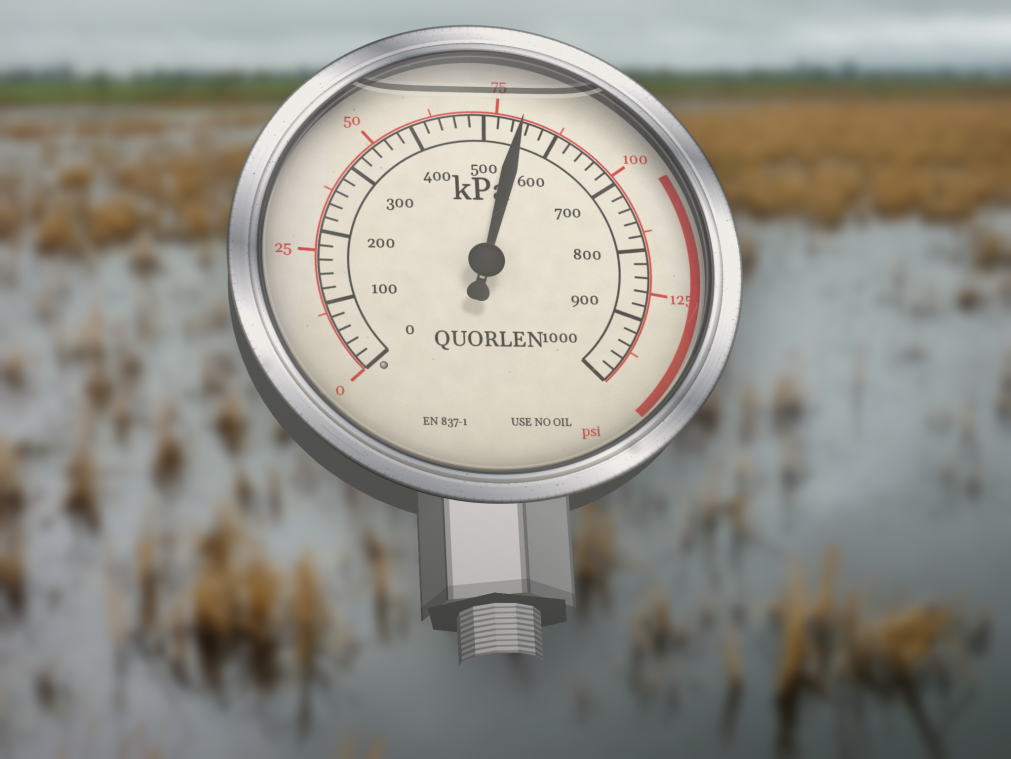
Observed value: {"value": 550, "unit": "kPa"}
